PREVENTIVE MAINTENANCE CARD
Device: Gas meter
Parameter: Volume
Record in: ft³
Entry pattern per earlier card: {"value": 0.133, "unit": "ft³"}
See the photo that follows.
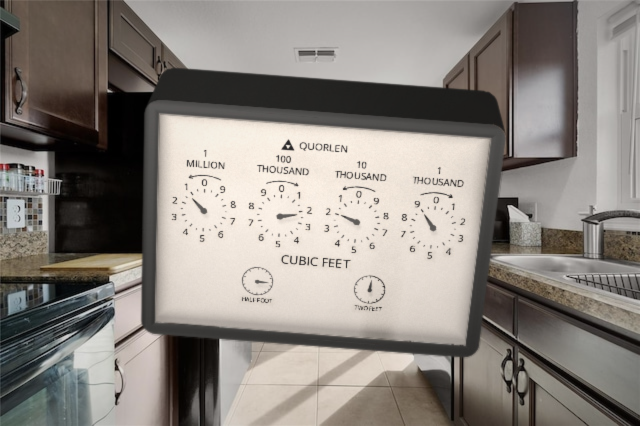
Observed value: {"value": 121900, "unit": "ft³"}
